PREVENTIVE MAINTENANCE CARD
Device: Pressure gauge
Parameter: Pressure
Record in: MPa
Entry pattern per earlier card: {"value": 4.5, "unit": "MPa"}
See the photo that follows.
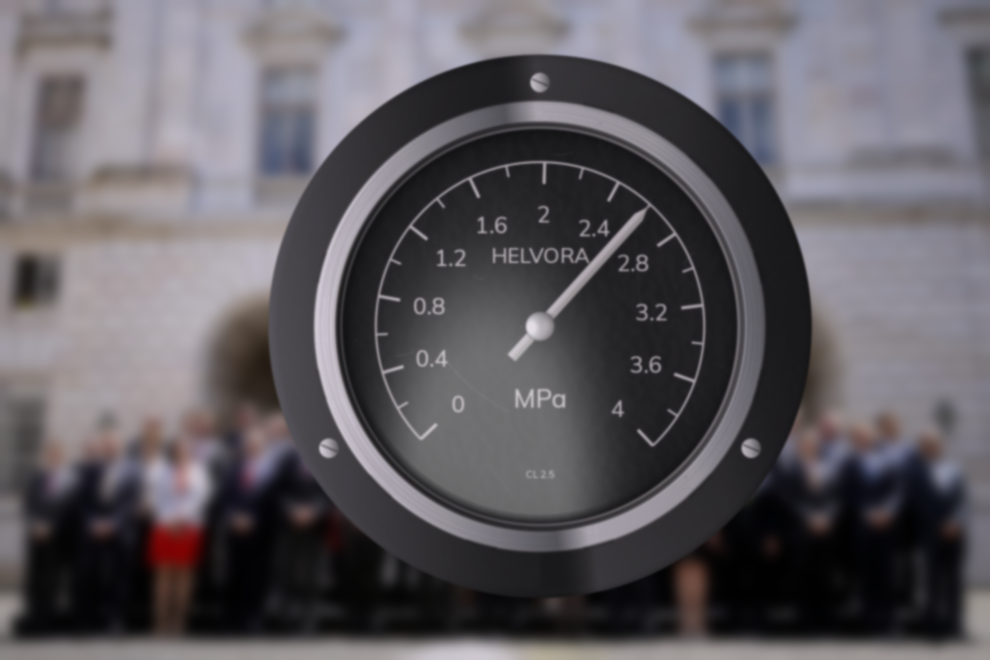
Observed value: {"value": 2.6, "unit": "MPa"}
